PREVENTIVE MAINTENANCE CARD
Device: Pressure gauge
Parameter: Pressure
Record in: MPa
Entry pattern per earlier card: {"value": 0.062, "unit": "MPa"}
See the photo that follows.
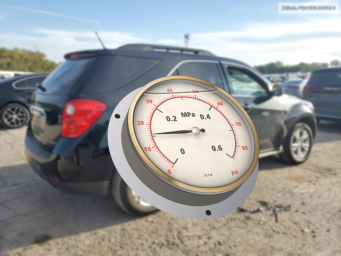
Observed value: {"value": 0.1, "unit": "MPa"}
